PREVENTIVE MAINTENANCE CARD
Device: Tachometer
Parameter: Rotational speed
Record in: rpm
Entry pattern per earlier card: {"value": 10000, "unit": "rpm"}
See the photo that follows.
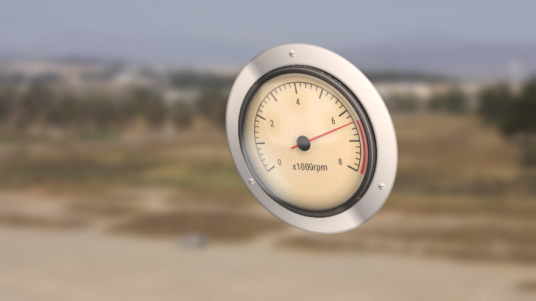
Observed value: {"value": 6400, "unit": "rpm"}
